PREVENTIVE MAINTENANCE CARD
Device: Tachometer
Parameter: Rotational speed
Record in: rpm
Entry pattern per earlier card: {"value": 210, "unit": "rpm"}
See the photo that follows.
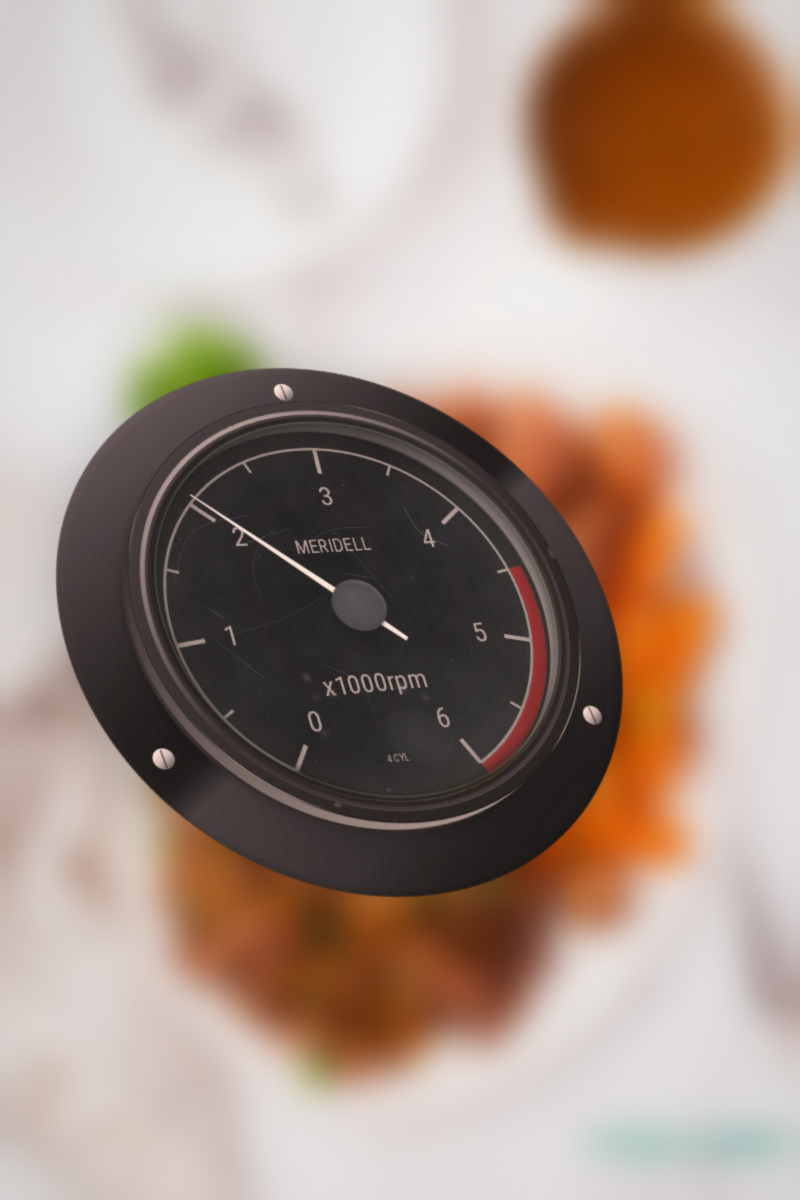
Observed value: {"value": 2000, "unit": "rpm"}
